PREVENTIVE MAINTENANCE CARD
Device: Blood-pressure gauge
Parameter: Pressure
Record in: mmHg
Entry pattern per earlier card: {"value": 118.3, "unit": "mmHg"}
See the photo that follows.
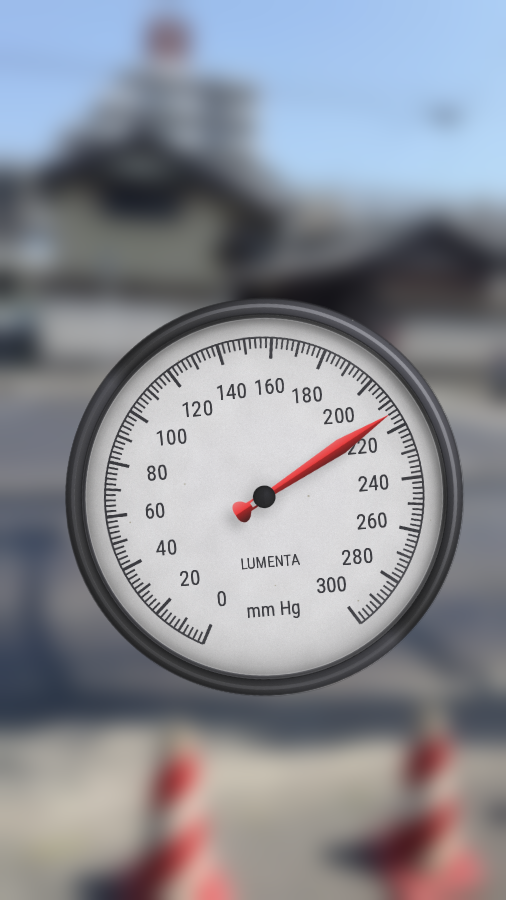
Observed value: {"value": 214, "unit": "mmHg"}
